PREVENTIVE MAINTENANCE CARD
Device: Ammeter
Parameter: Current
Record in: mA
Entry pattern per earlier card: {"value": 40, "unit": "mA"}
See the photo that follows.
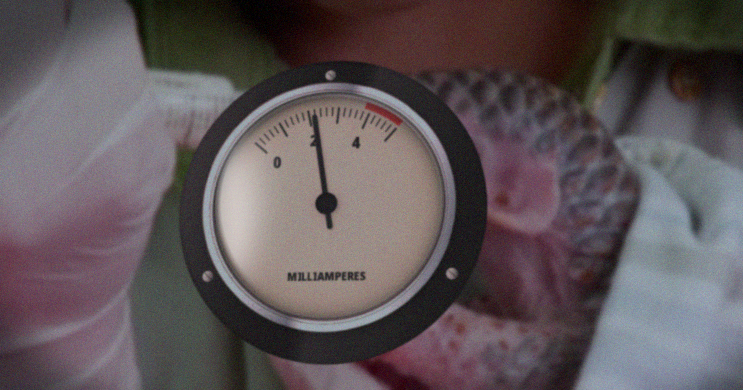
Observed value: {"value": 2.2, "unit": "mA"}
